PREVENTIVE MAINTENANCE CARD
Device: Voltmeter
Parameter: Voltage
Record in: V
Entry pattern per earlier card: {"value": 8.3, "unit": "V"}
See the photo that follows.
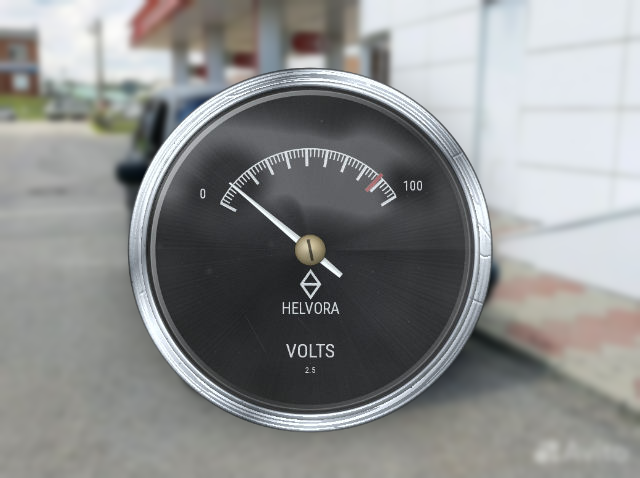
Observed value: {"value": 10, "unit": "V"}
